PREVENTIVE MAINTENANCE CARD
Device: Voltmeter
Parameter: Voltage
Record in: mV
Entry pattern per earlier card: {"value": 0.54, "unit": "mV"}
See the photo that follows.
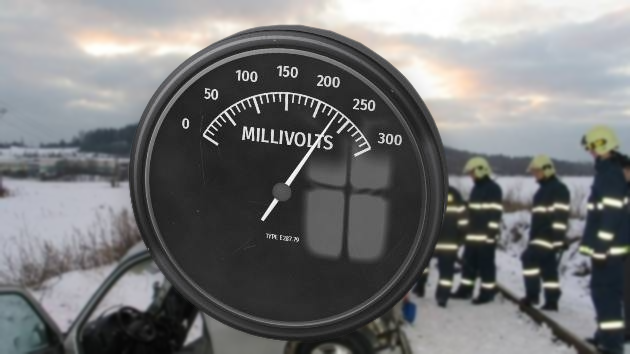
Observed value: {"value": 230, "unit": "mV"}
